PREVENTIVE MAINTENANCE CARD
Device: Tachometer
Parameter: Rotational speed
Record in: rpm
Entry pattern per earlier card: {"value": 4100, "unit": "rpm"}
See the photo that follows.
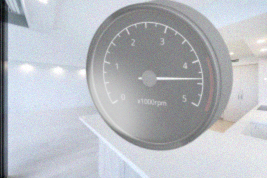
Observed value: {"value": 4375, "unit": "rpm"}
